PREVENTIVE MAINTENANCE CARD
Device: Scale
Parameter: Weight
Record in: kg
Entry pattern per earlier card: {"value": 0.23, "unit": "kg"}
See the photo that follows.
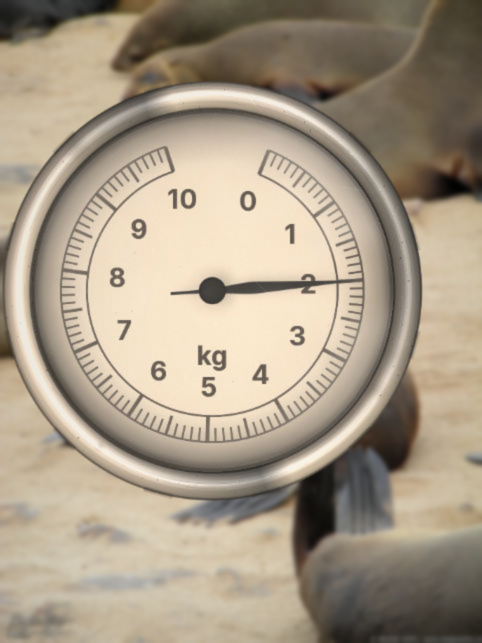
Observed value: {"value": 2, "unit": "kg"}
